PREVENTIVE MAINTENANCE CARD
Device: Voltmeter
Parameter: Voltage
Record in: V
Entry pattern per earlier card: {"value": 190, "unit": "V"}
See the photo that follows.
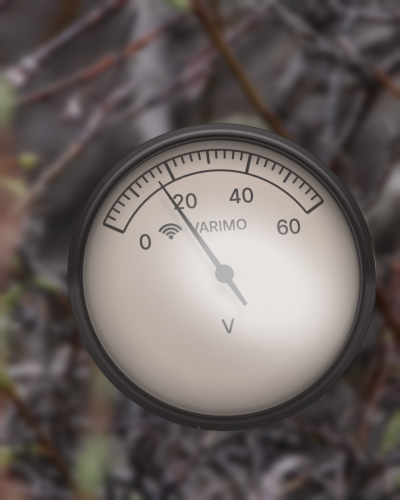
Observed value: {"value": 16, "unit": "V"}
